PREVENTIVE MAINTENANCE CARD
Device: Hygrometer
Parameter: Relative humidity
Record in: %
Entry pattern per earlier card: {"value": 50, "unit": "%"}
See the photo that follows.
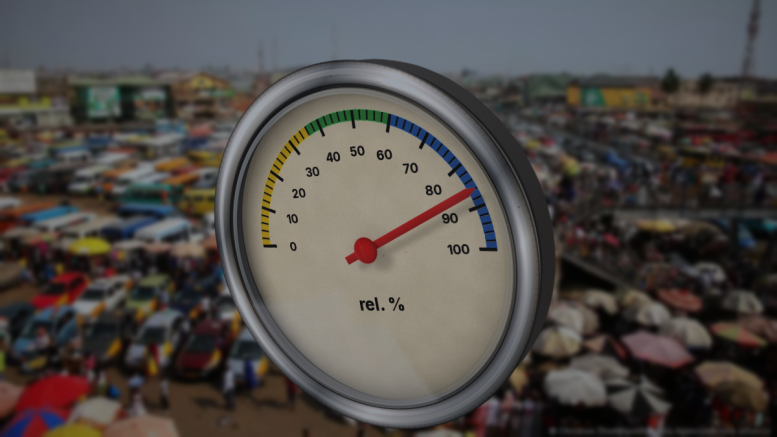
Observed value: {"value": 86, "unit": "%"}
